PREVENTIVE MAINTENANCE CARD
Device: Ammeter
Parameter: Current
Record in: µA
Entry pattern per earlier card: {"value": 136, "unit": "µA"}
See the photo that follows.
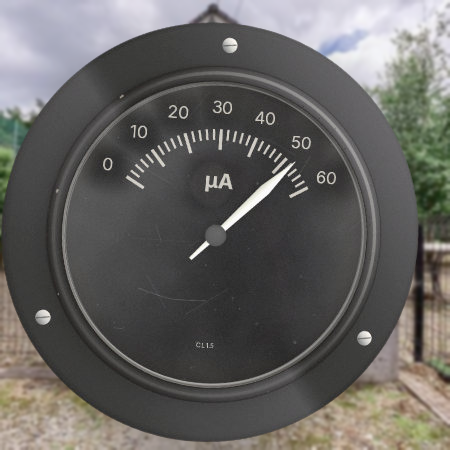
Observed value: {"value": 52, "unit": "µA"}
